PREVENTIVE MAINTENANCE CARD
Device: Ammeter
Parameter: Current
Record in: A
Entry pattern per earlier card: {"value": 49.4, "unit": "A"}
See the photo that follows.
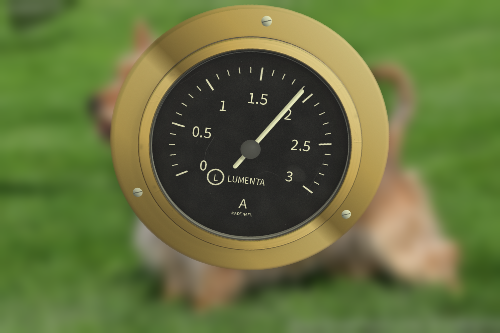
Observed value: {"value": 1.9, "unit": "A"}
